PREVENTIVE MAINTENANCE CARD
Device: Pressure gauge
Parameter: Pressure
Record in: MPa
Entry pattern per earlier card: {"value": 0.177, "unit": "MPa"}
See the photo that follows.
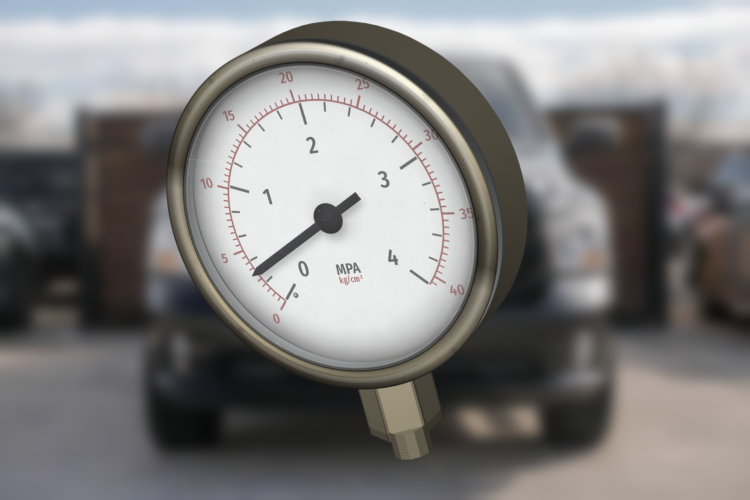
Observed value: {"value": 0.3, "unit": "MPa"}
